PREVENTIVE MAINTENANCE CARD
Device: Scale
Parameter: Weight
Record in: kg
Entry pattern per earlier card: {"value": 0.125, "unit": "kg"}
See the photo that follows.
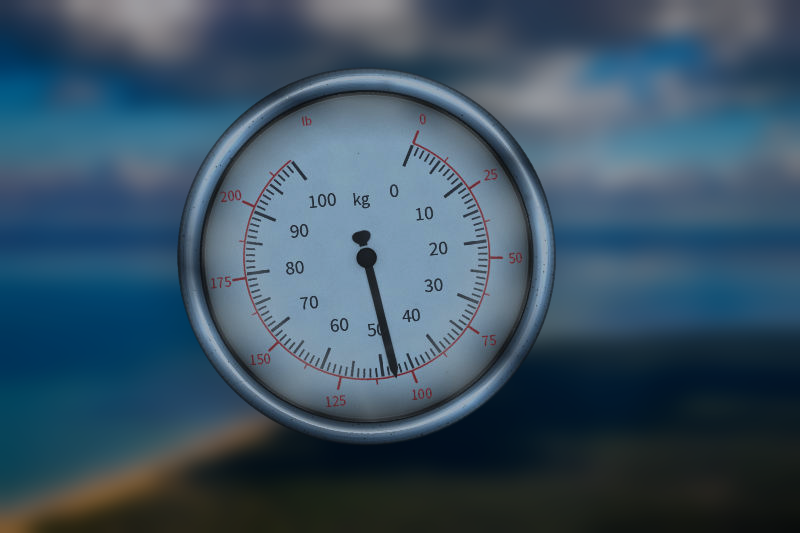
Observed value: {"value": 48, "unit": "kg"}
